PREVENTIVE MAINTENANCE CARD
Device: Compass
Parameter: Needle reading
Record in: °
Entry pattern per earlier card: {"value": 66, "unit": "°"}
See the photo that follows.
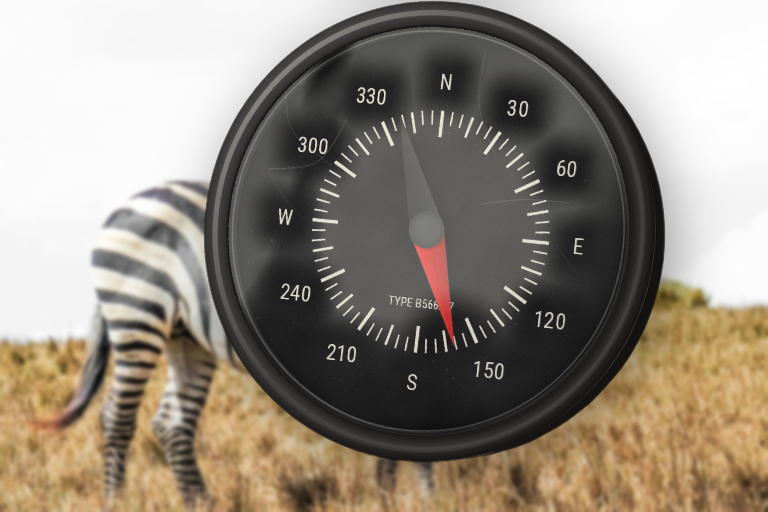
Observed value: {"value": 160, "unit": "°"}
